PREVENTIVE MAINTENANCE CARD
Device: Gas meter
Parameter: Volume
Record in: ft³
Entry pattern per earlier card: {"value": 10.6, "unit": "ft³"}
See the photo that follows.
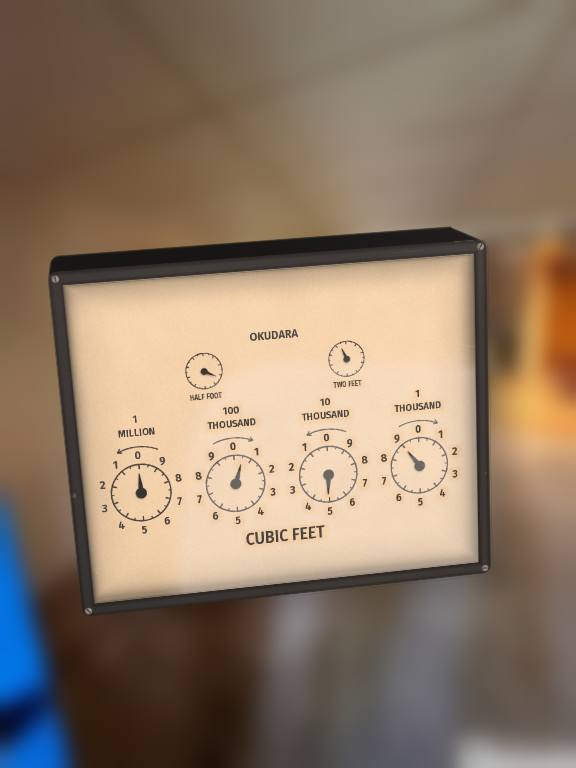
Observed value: {"value": 4900, "unit": "ft³"}
